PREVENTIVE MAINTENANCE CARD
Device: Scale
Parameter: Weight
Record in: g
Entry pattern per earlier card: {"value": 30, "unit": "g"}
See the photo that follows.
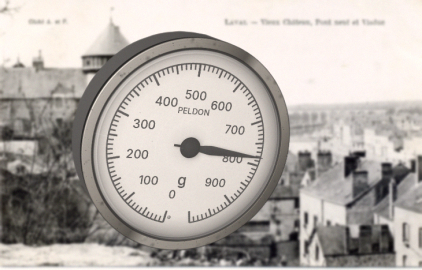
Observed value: {"value": 780, "unit": "g"}
